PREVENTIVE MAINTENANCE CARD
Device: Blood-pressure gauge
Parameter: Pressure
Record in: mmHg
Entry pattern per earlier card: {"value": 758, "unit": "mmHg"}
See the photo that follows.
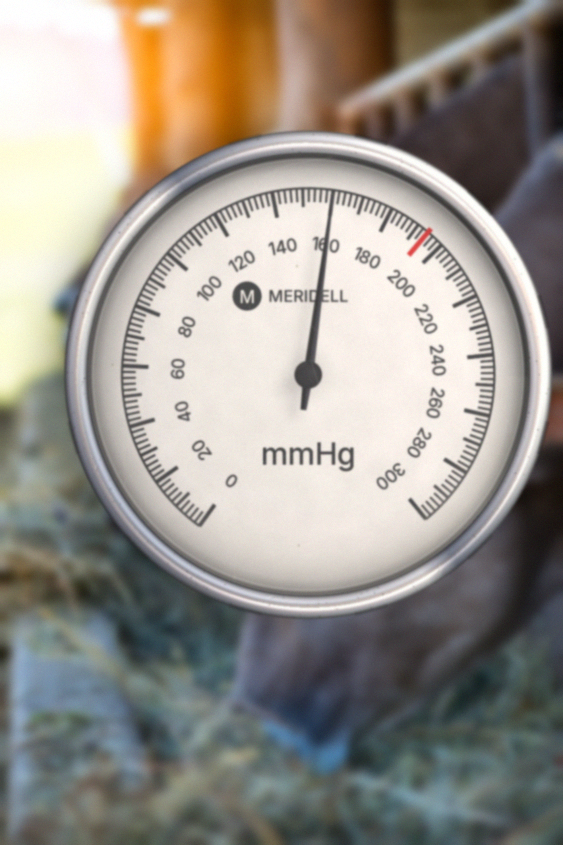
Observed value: {"value": 160, "unit": "mmHg"}
